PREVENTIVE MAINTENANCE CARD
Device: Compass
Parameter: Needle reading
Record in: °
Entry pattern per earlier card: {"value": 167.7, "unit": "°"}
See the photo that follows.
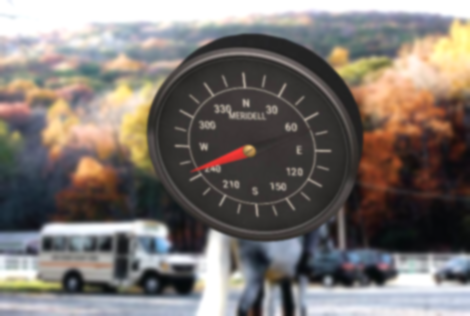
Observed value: {"value": 247.5, "unit": "°"}
